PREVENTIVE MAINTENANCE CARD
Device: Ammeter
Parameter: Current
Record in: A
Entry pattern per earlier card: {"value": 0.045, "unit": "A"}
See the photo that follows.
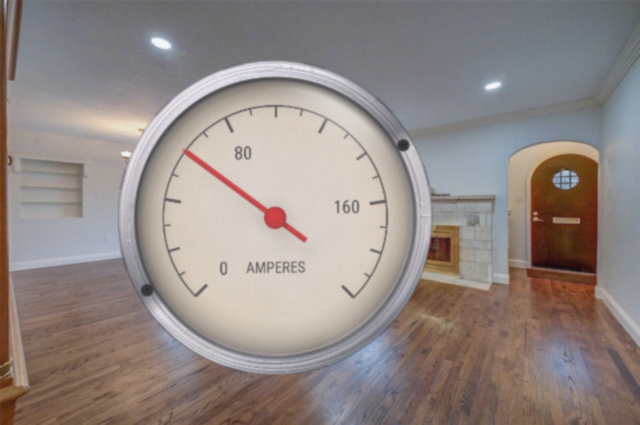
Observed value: {"value": 60, "unit": "A"}
